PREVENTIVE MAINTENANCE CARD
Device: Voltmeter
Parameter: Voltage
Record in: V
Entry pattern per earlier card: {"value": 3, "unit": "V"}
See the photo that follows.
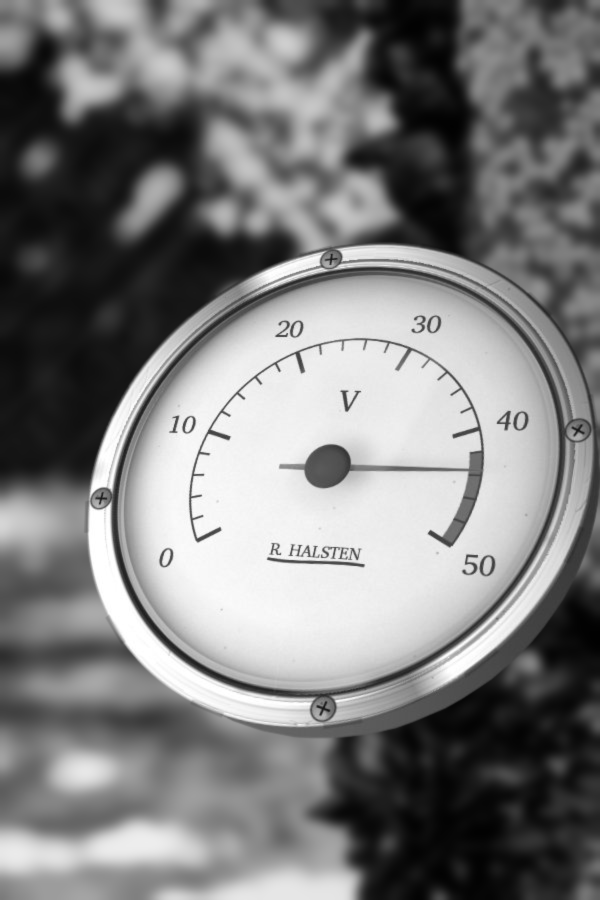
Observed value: {"value": 44, "unit": "V"}
